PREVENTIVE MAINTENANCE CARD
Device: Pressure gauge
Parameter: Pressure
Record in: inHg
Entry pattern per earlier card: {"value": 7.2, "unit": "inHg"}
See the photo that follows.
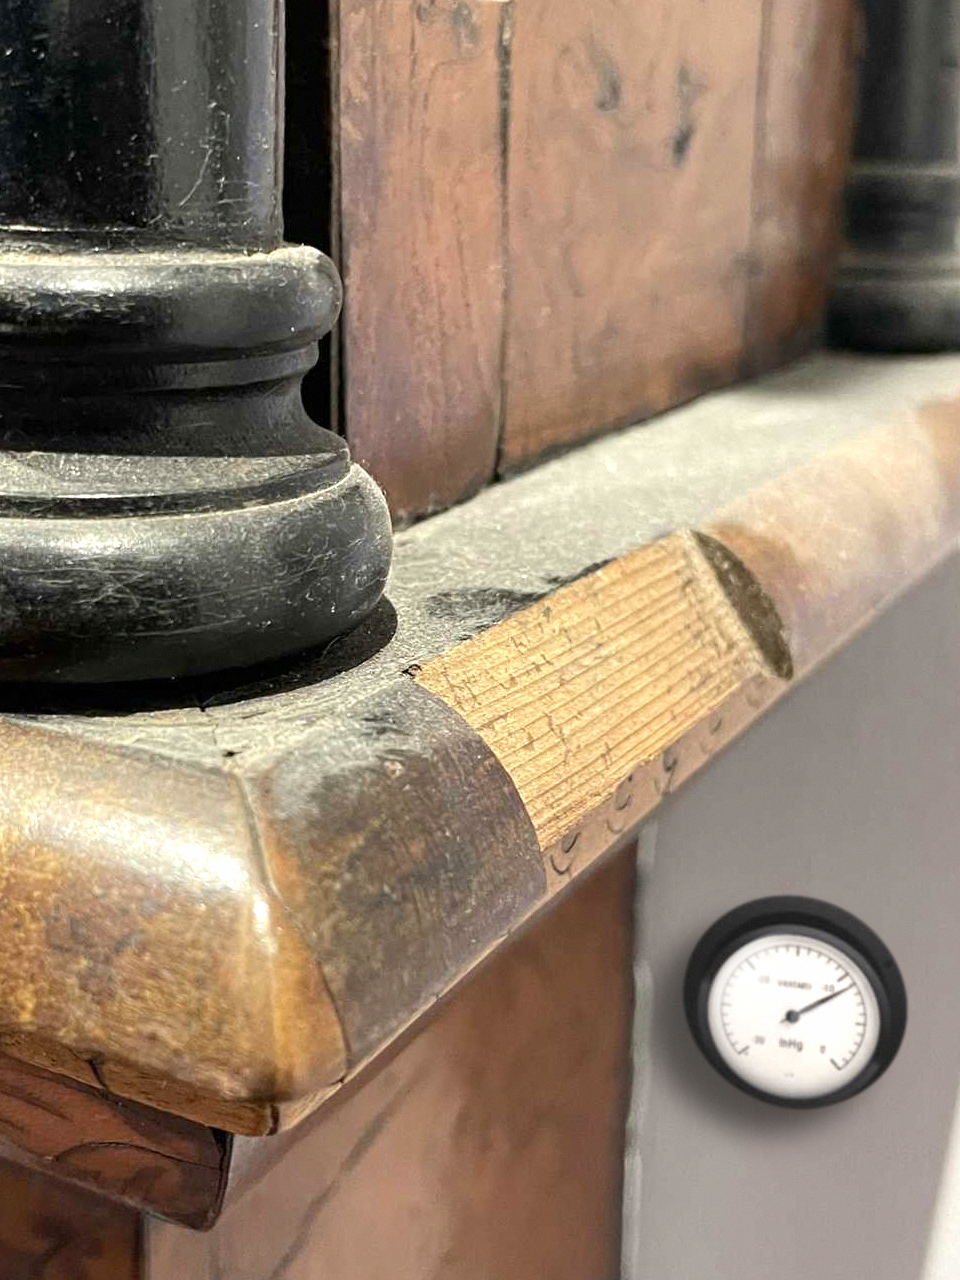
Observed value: {"value": -9, "unit": "inHg"}
